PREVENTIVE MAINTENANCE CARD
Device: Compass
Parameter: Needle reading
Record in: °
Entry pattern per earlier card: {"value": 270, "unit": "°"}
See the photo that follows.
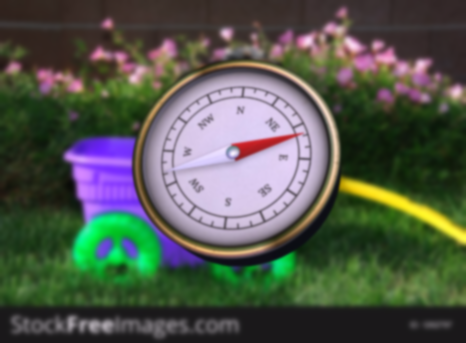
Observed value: {"value": 70, "unit": "°"}
